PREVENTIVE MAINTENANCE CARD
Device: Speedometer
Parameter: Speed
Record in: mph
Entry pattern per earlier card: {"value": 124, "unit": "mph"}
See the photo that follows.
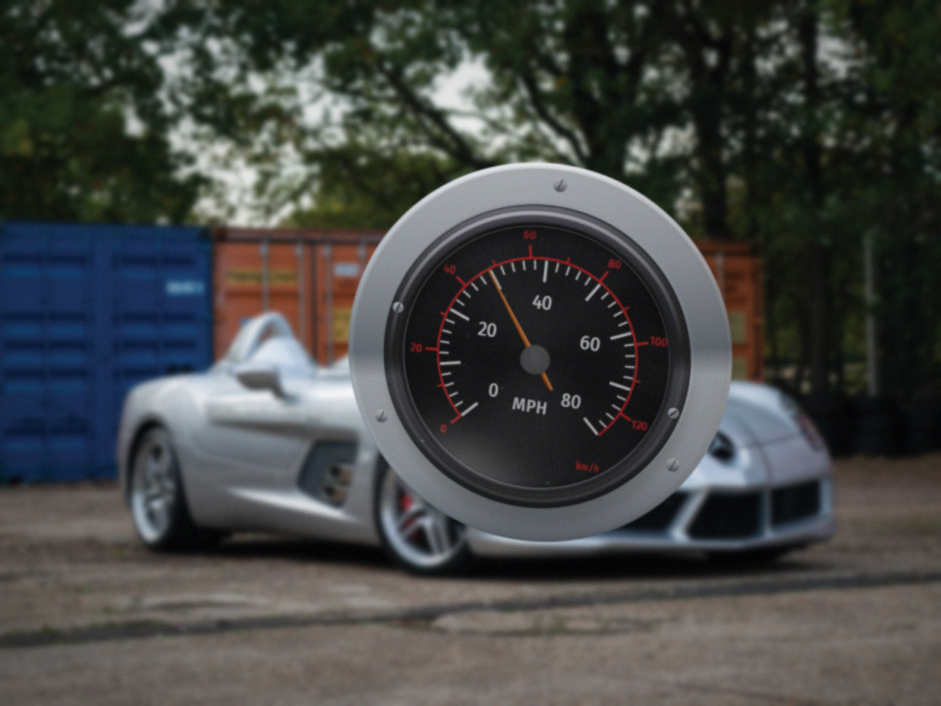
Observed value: {"value": 30, "unit": "mph"}
